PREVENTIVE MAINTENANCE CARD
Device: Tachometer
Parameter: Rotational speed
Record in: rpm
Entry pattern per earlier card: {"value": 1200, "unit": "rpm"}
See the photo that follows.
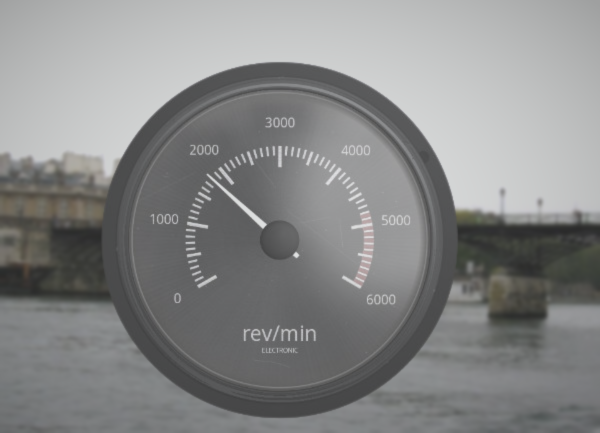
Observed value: {"value": 1800, "unit": "rpm"}
